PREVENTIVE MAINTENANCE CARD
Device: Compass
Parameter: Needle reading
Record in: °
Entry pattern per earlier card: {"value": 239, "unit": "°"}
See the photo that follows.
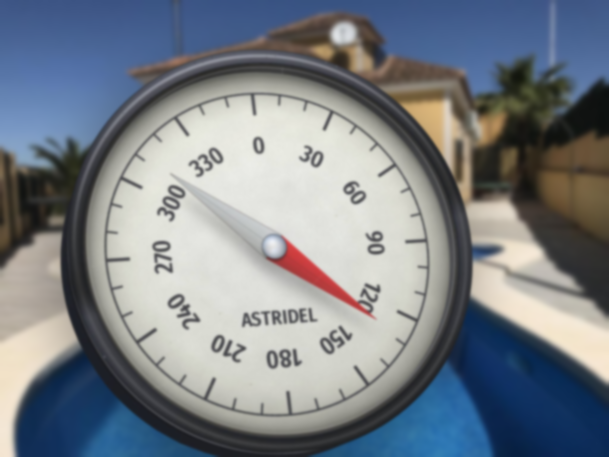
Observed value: {"value": 130, "unit": "°"}
